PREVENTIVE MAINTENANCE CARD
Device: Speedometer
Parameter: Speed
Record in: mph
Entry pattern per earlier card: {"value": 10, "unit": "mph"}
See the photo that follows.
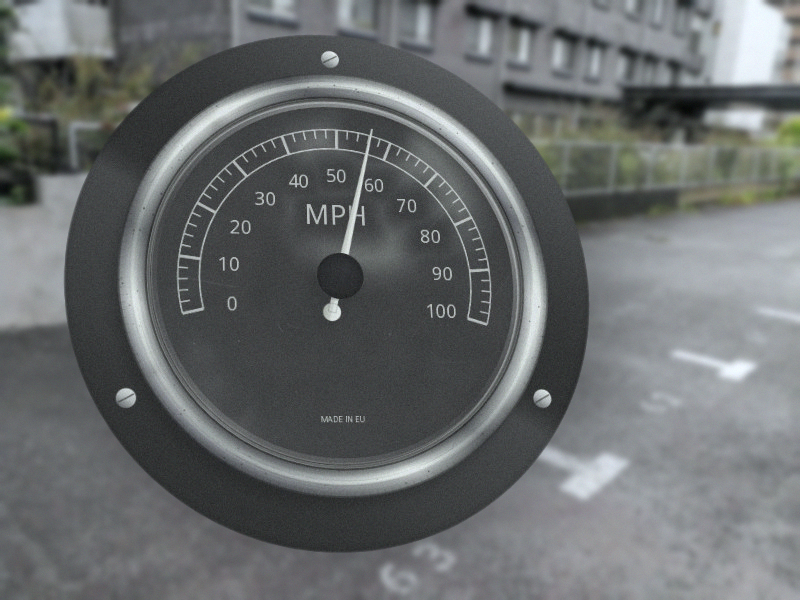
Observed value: {"value": 56, "unit": "mph"}
